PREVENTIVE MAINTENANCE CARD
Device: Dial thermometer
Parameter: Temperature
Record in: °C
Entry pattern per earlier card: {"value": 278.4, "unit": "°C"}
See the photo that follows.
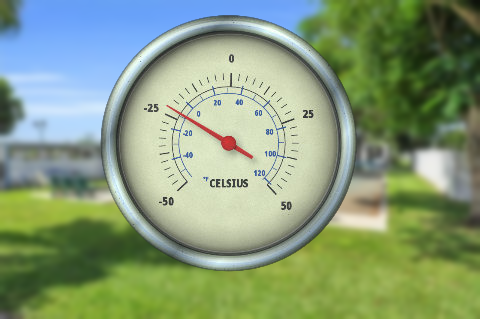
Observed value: {"value": -22.5, "unit": "°C"}
